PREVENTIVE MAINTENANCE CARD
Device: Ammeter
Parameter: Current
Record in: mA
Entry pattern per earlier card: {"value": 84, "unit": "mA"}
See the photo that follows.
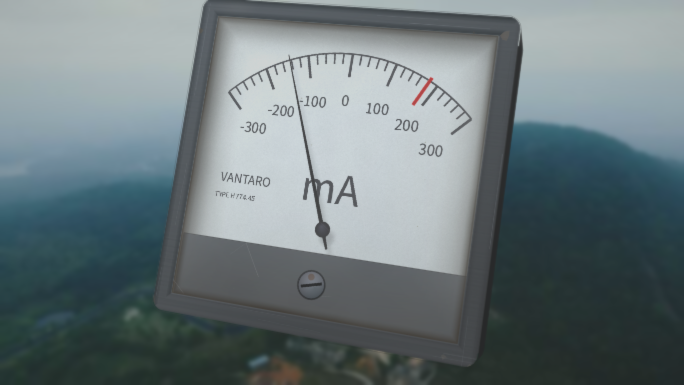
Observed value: {"value": -140, "unit": "mA"}
